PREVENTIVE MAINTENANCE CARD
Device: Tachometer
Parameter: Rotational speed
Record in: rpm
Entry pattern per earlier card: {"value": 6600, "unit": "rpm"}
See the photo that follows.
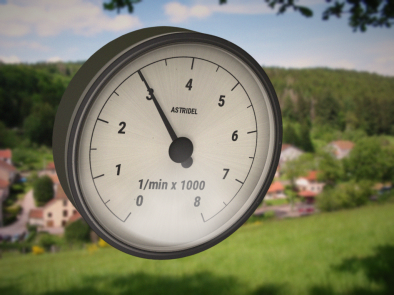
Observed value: {"value": 3000, "unit": "rpm"}
